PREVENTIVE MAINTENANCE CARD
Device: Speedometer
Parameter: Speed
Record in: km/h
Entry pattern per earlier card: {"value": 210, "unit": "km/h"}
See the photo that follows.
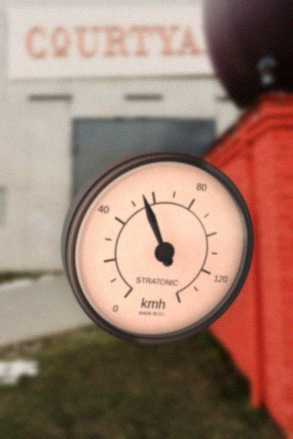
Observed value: {"value": 55, "unit": "km/h"}
